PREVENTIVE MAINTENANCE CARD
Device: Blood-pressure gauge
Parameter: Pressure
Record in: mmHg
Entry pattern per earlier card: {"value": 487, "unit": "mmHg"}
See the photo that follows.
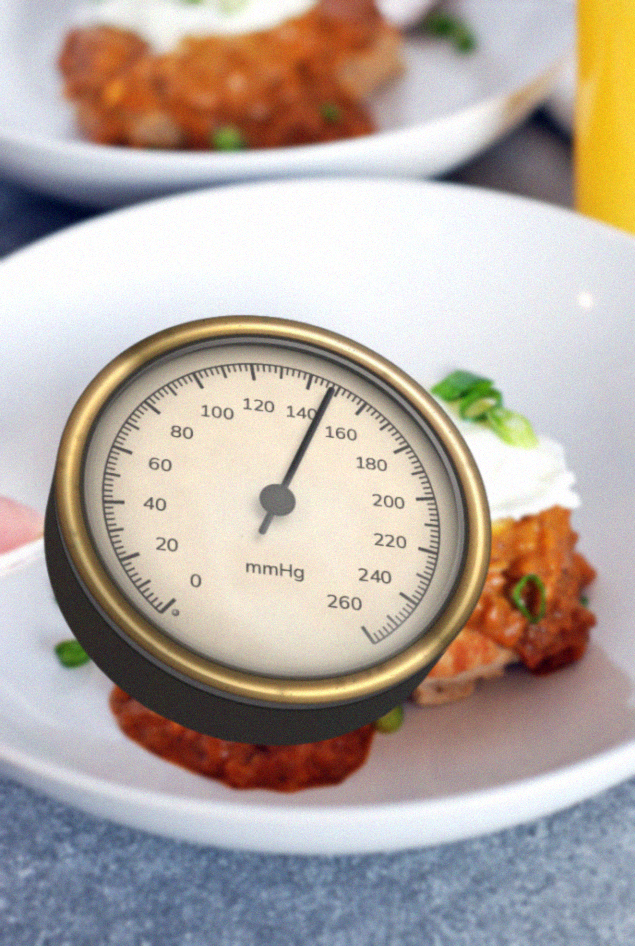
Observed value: {"value": 148, "unit": "mmHg"}
